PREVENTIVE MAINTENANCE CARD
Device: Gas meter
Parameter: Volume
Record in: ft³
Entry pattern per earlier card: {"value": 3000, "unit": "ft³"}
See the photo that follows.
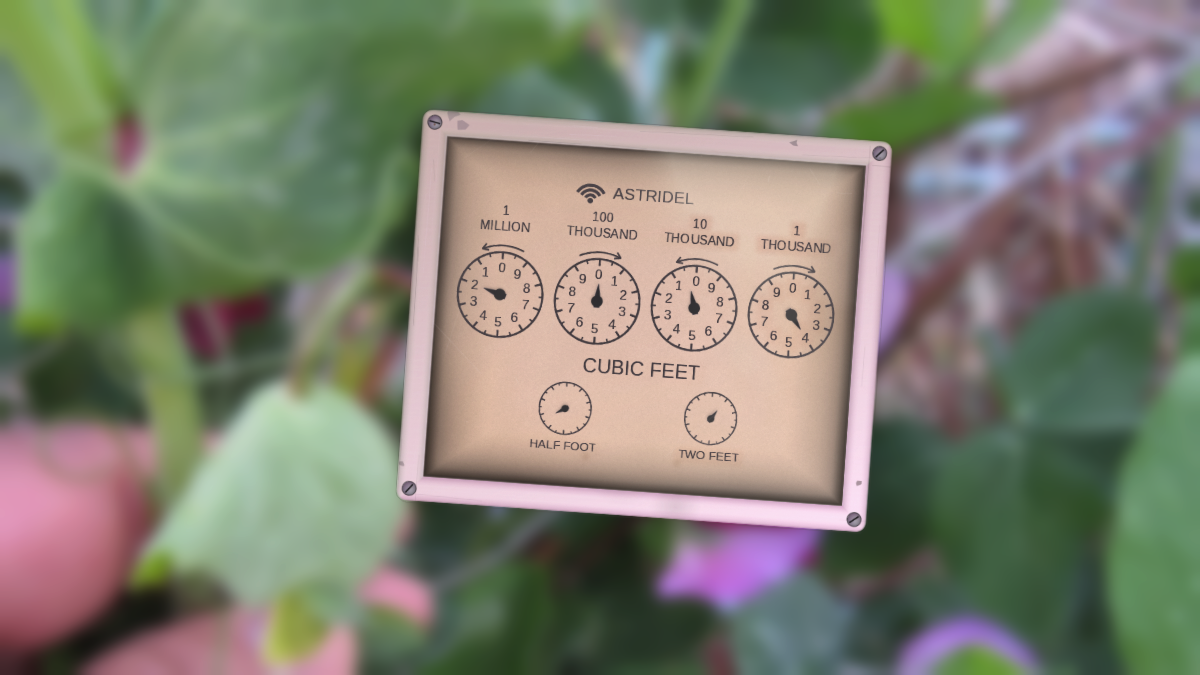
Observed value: {"value": 200400, "unit": "ft³"}
